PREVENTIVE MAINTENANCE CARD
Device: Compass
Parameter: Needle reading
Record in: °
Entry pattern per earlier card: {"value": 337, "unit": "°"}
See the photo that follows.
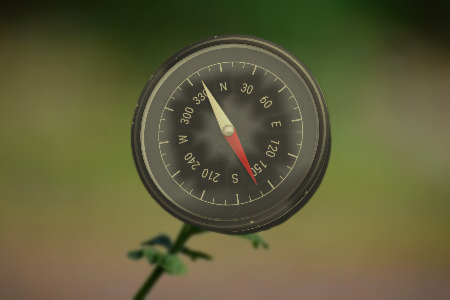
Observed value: {"value": 160, "unit": "°"}
